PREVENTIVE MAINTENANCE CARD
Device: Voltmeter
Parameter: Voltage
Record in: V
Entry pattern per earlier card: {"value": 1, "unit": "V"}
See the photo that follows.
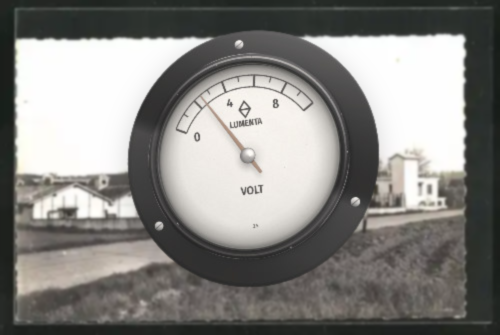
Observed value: {"value": 2.5, "unit": "V"}
